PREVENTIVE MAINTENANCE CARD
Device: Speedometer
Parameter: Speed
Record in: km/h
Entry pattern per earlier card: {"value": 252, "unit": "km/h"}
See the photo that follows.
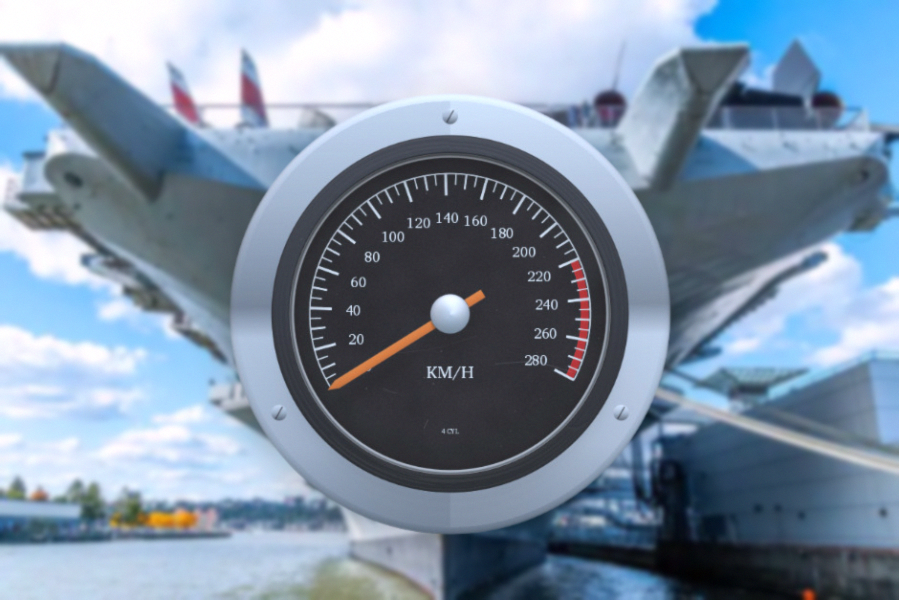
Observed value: {"value": 0, "unit": "km/h"}
